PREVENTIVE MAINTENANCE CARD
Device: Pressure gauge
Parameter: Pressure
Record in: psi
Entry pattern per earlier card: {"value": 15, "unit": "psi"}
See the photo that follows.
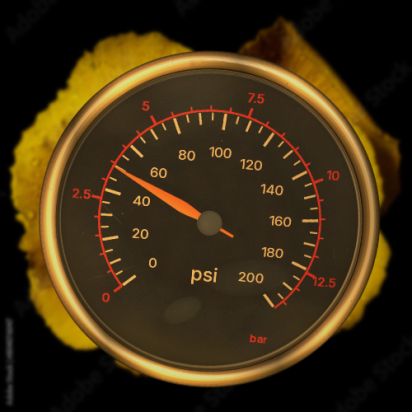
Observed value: {"value": 50, "unit": "psi"}
